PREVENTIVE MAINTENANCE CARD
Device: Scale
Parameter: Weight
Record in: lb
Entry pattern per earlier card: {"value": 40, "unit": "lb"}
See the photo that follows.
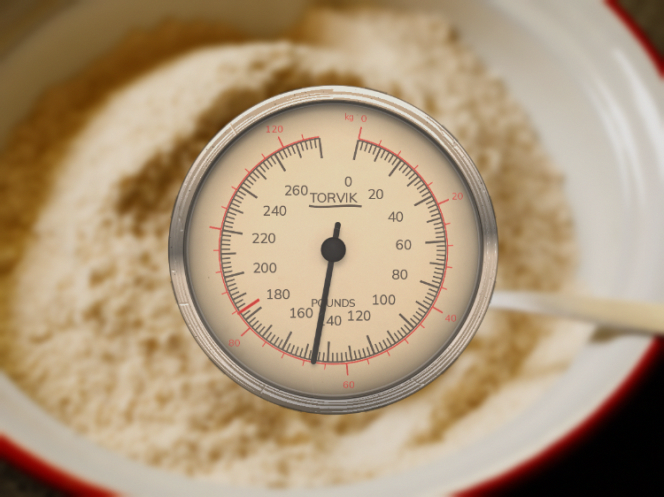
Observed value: {"value": 146, "unit": "lb"}
